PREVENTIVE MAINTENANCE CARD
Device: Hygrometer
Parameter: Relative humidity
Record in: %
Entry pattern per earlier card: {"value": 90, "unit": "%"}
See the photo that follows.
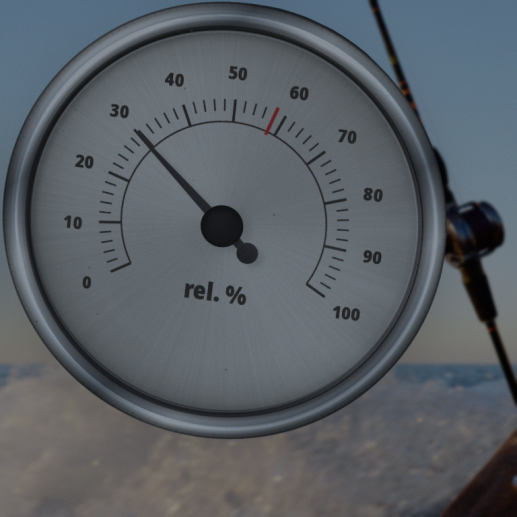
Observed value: {"value": 30, "unit": "%"}
